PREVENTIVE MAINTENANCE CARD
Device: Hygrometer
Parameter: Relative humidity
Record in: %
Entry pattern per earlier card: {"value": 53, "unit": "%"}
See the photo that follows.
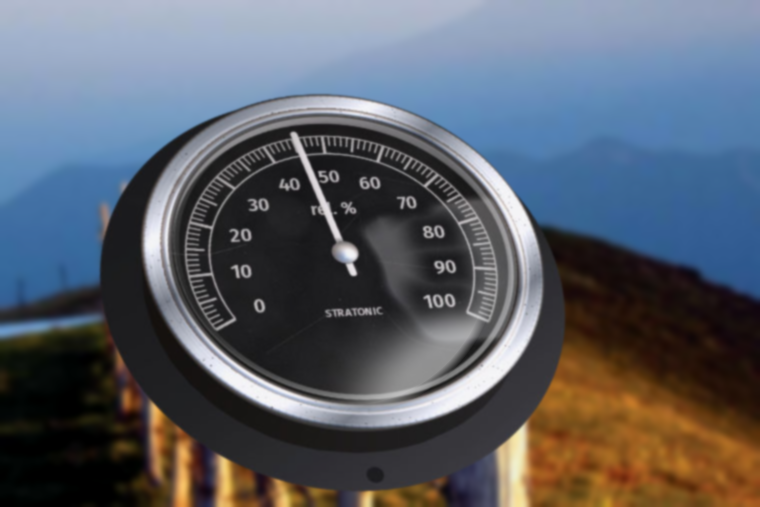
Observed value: {"value": 45, "unit": "%"}
